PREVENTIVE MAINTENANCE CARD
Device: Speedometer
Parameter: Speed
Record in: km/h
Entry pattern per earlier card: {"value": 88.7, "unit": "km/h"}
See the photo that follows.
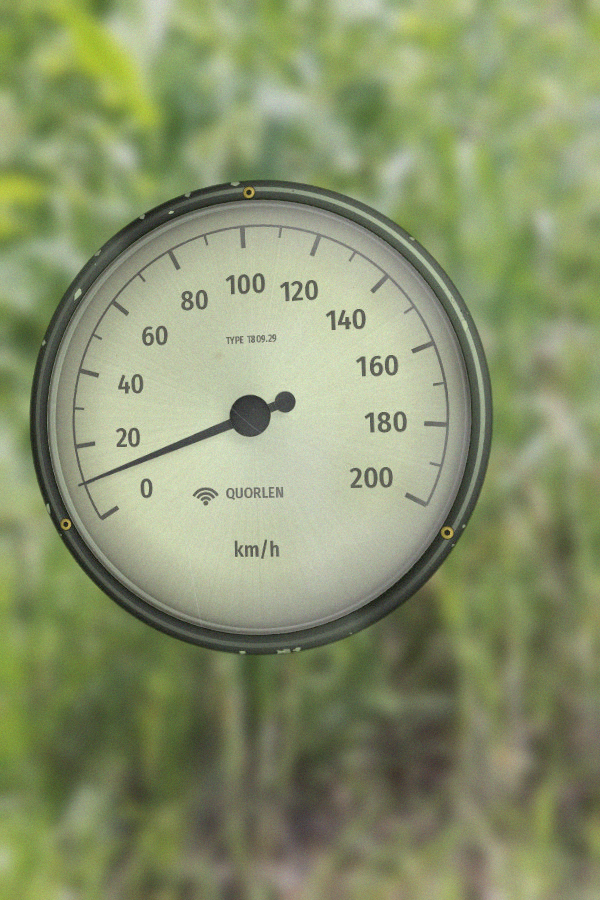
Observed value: {"value": 10, "unit": "km/h"}
